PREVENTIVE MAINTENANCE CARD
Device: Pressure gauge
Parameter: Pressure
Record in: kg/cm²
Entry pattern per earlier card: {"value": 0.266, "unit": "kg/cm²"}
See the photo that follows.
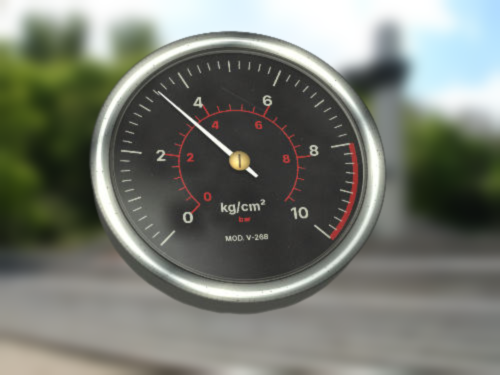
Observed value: {"value": 3.4, "unit": "kg/cm²"}
